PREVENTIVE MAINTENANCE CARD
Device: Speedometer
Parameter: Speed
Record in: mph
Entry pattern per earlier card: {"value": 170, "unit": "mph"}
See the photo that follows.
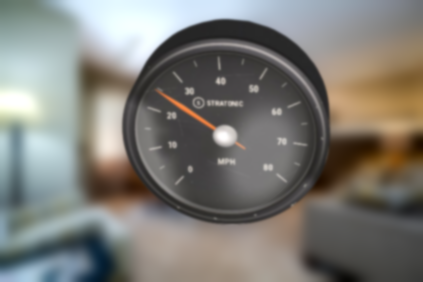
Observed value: {"value": 25, "unit": "mph"}
